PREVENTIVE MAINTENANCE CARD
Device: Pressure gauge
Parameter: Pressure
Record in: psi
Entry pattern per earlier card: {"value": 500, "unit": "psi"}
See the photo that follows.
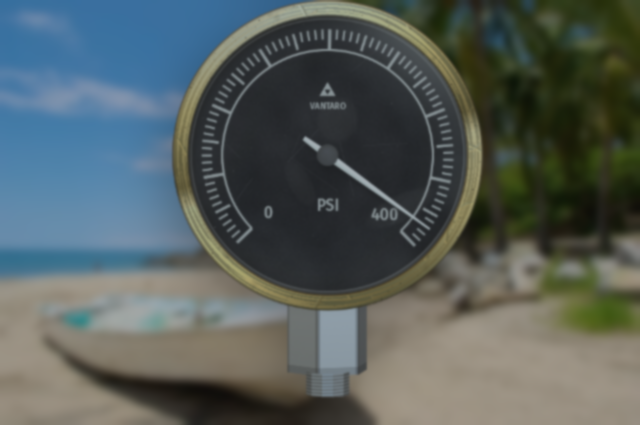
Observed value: {"value": 385, "unit": "psi"}
